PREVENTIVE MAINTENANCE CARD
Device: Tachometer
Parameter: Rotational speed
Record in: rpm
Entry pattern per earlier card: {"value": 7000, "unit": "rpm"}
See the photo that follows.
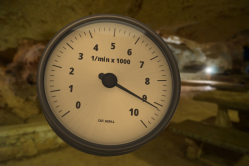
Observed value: {"value": 9200, "unit": "rpm"}
